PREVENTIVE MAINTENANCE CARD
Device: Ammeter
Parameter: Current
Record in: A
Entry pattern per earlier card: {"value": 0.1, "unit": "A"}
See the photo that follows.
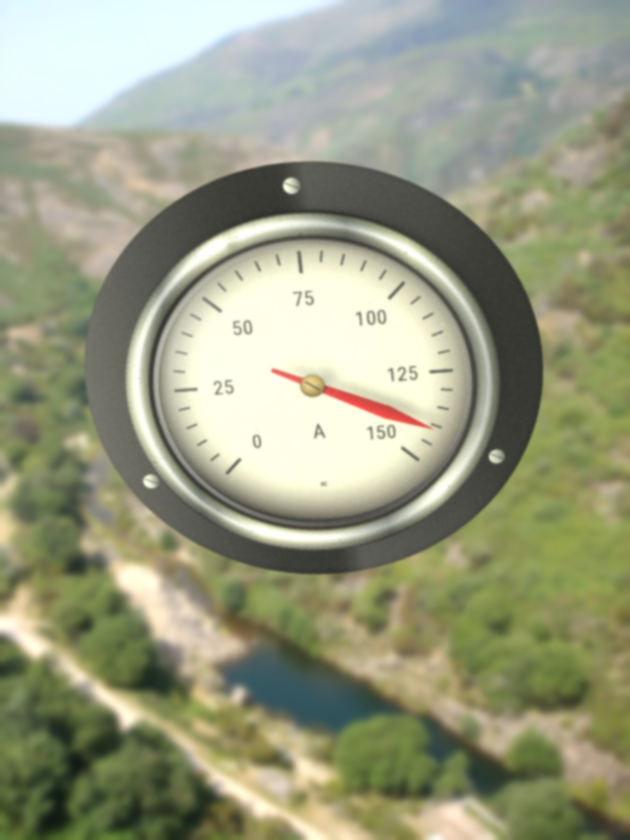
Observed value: {"value": 140, "unit": "A"}
